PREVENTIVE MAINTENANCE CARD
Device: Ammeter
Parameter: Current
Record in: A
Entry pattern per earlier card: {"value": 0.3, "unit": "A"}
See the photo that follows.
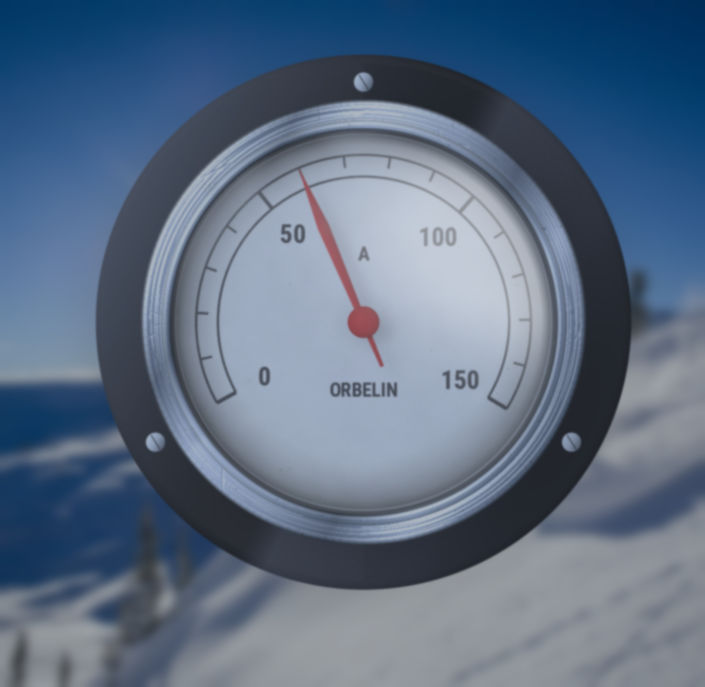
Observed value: {"value": 60, "unit": "A"}
